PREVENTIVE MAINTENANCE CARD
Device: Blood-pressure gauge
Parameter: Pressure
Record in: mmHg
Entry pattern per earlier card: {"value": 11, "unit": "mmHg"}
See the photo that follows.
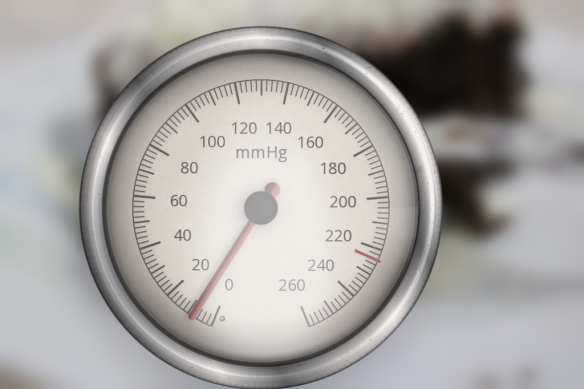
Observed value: {"value": 8, "unit": "mmHg"}
